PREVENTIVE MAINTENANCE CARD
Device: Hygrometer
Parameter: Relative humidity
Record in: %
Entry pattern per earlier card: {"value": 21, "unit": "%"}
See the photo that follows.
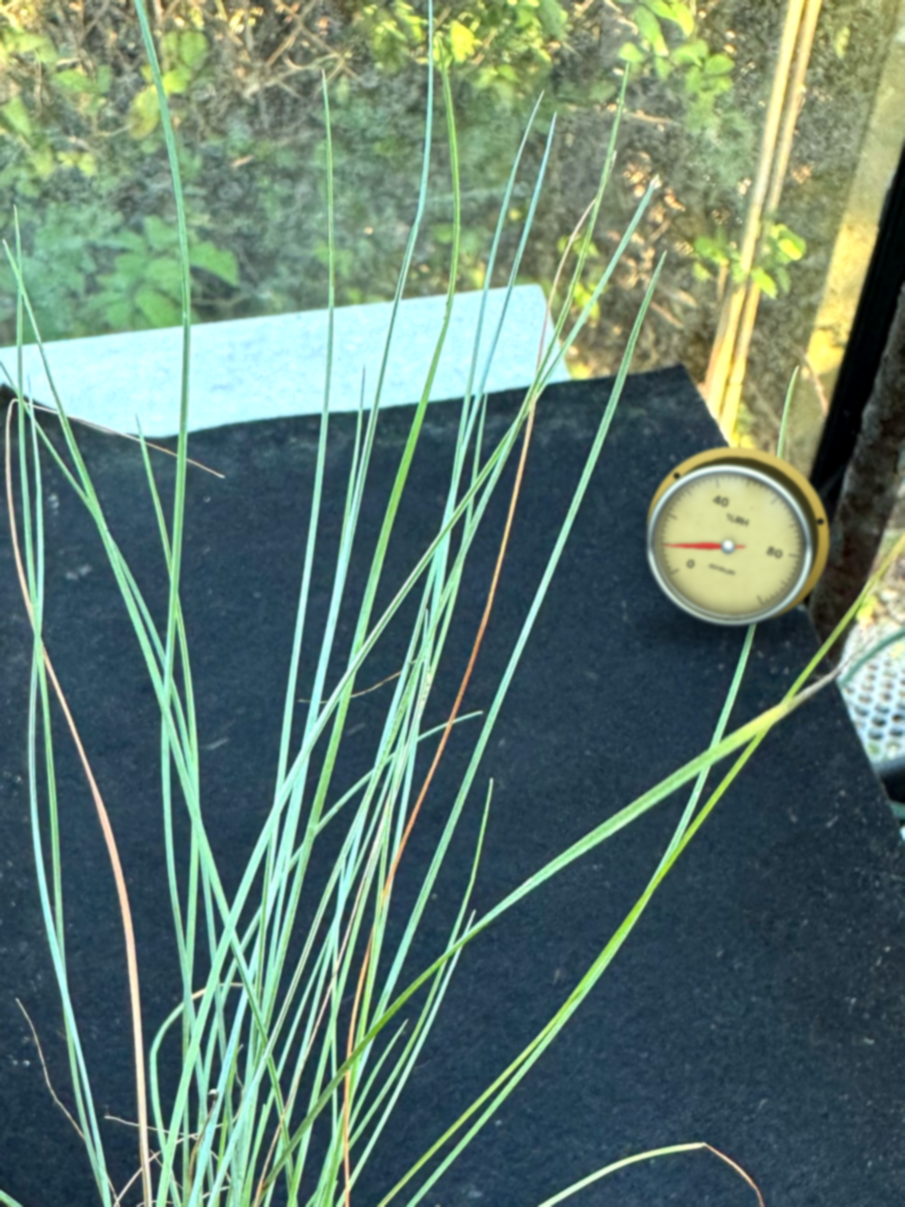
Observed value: {"value": 10, "unit": "%"}
